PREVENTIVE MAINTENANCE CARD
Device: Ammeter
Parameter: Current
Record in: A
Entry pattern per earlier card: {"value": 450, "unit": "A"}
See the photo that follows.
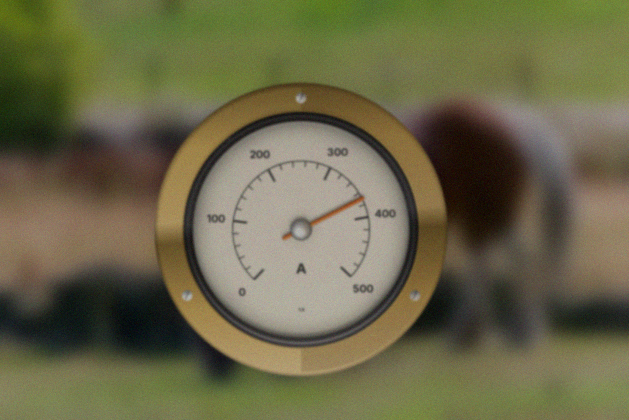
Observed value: {"value": 370, "unit": "A"}
